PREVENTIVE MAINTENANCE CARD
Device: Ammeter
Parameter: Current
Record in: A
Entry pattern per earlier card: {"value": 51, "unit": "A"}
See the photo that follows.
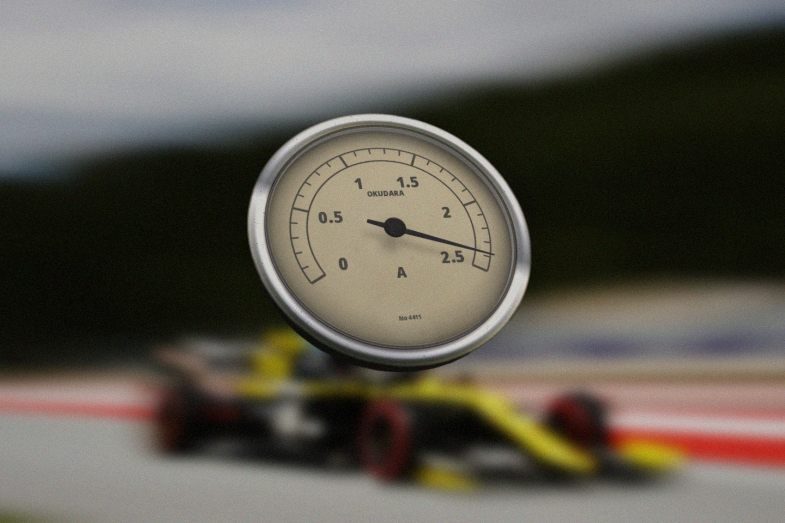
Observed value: {"value": 2.4, "unit": "A"}
